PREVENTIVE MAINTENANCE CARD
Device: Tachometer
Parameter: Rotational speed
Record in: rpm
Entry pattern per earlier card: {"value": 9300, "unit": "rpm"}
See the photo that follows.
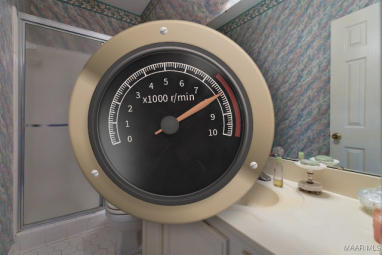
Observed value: {"value": 8000, "unit": "rpm"}
